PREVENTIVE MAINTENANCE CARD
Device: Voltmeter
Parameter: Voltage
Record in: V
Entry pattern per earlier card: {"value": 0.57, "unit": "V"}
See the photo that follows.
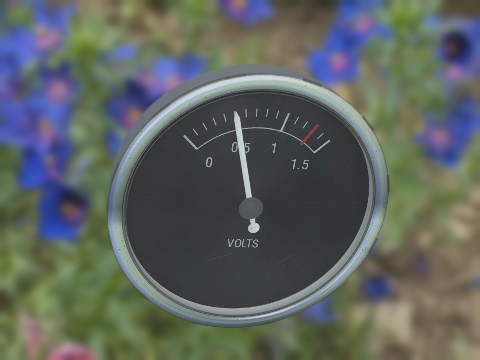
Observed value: {"value": 0.5, "unit": "V"}
